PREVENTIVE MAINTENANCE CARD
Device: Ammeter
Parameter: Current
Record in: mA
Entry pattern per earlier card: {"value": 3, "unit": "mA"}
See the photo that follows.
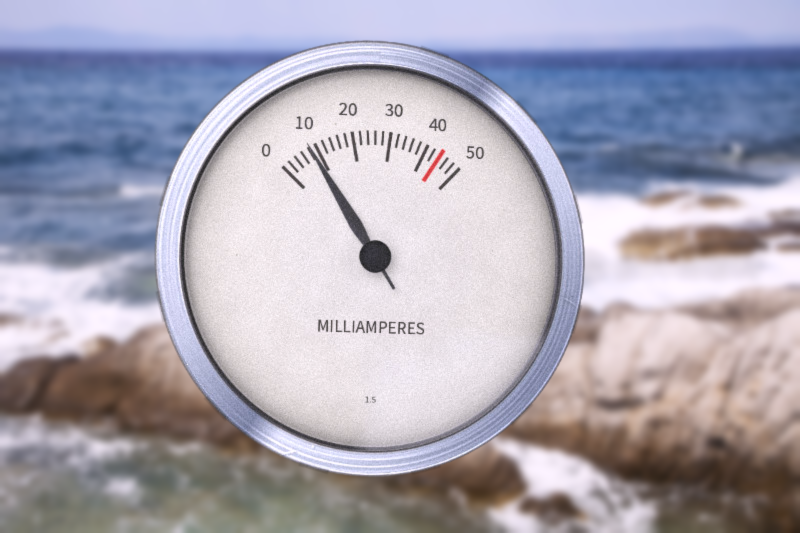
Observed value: {"value": 8, "unit": "mA"}
